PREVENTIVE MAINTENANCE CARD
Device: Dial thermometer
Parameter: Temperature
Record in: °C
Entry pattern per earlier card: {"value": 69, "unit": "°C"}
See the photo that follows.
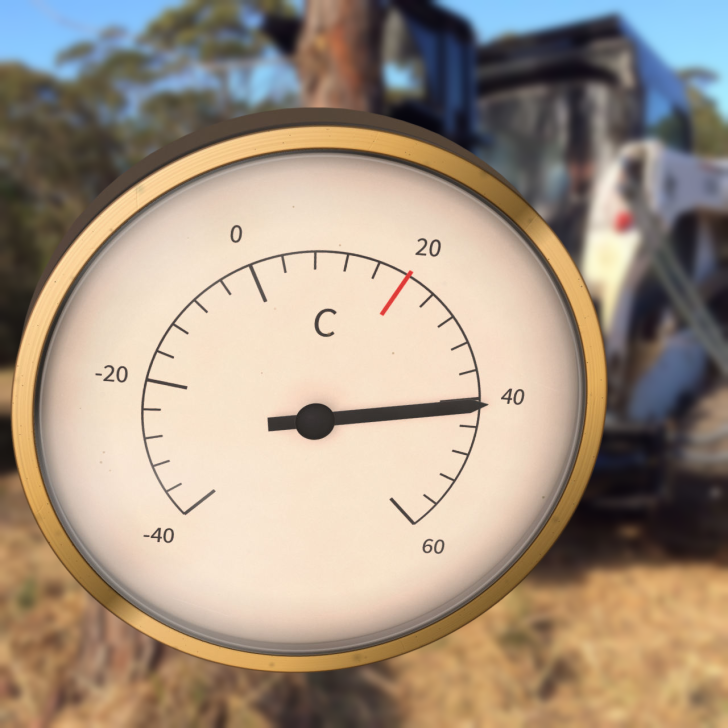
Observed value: {"value": 40, "unit": "°C"}
